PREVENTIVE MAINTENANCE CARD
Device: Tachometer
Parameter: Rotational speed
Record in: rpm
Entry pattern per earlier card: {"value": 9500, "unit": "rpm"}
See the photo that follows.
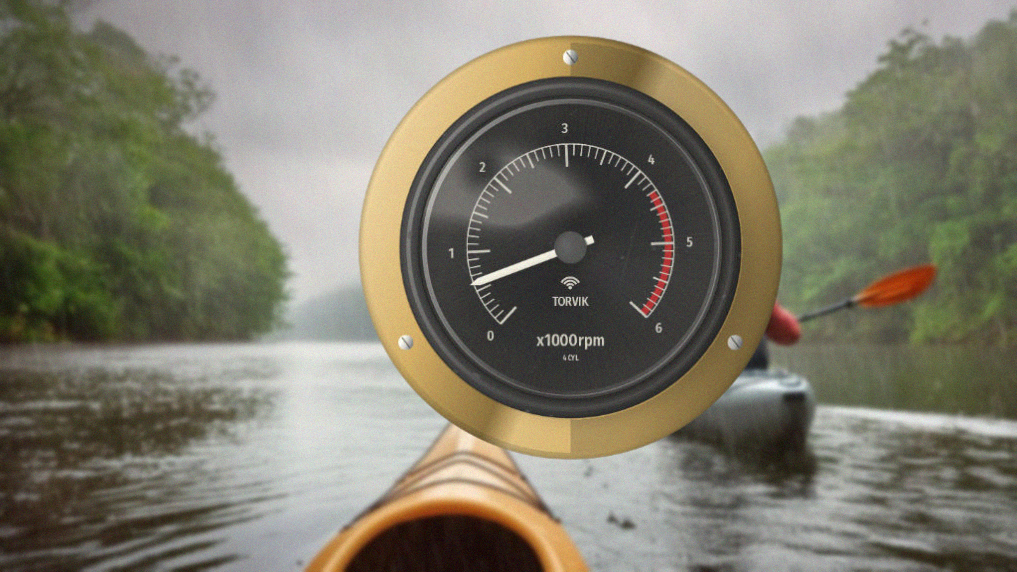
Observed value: {"value": 600, "unit": "rpm"}
